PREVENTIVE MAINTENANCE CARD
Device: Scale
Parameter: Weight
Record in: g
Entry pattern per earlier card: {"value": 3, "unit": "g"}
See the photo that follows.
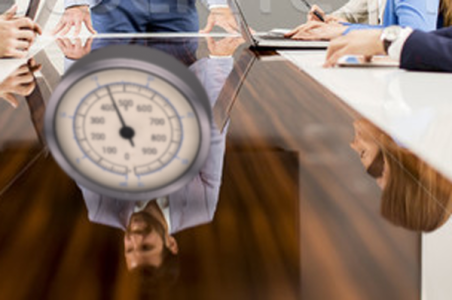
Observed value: {"value": 450, "unit": "g"}
